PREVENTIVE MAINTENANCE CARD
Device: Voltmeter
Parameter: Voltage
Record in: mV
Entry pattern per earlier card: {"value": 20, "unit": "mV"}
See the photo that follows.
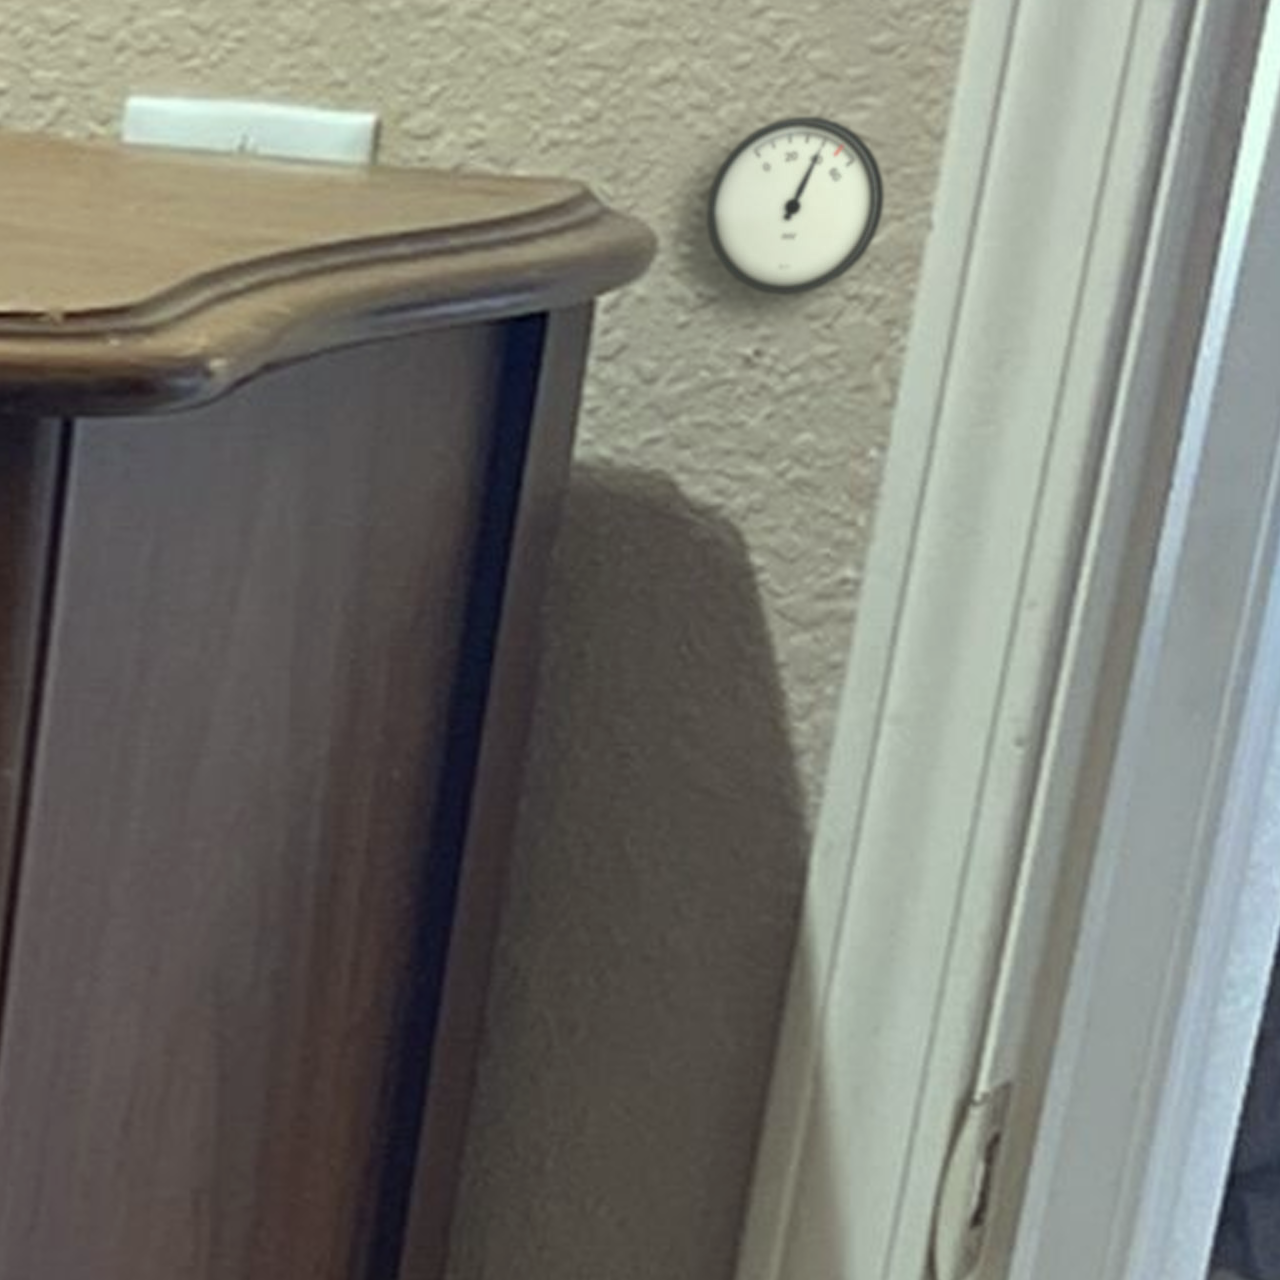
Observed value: {"value": 40, "unit": "mV"}
